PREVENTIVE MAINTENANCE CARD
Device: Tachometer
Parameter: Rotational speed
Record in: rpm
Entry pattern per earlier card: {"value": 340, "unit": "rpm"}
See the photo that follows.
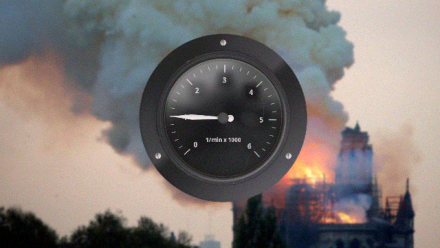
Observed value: {"value": 1000, "unit": "rpm"}
